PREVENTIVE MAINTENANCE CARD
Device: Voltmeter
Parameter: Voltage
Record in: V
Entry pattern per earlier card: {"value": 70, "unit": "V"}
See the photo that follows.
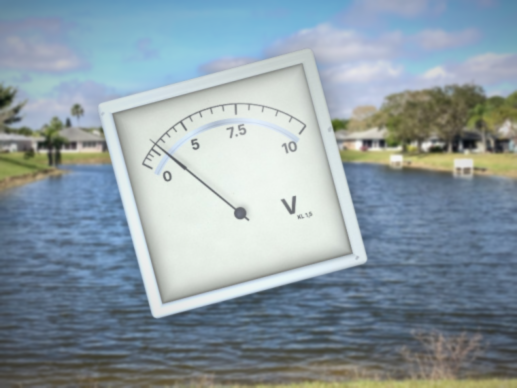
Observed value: {"value": 3, "unit": "V"}
